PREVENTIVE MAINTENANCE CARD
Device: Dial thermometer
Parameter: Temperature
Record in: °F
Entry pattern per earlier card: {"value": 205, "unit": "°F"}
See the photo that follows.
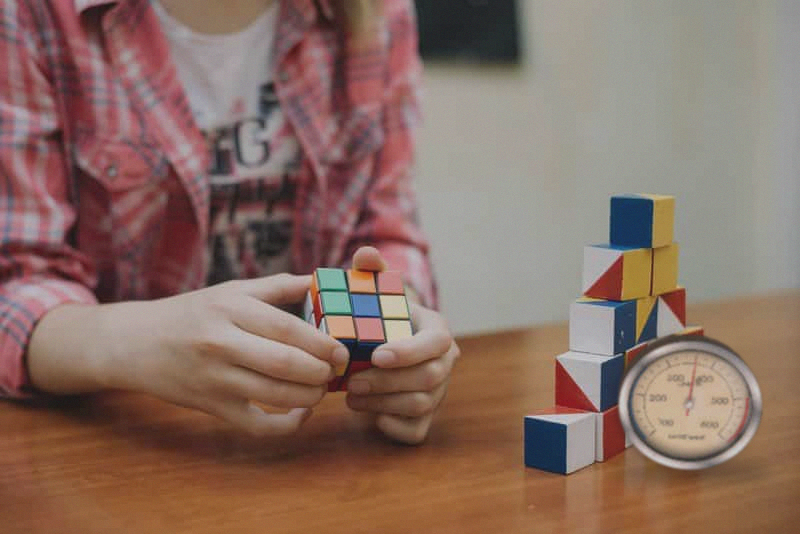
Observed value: {"value": 360, "unit": "°F"}
